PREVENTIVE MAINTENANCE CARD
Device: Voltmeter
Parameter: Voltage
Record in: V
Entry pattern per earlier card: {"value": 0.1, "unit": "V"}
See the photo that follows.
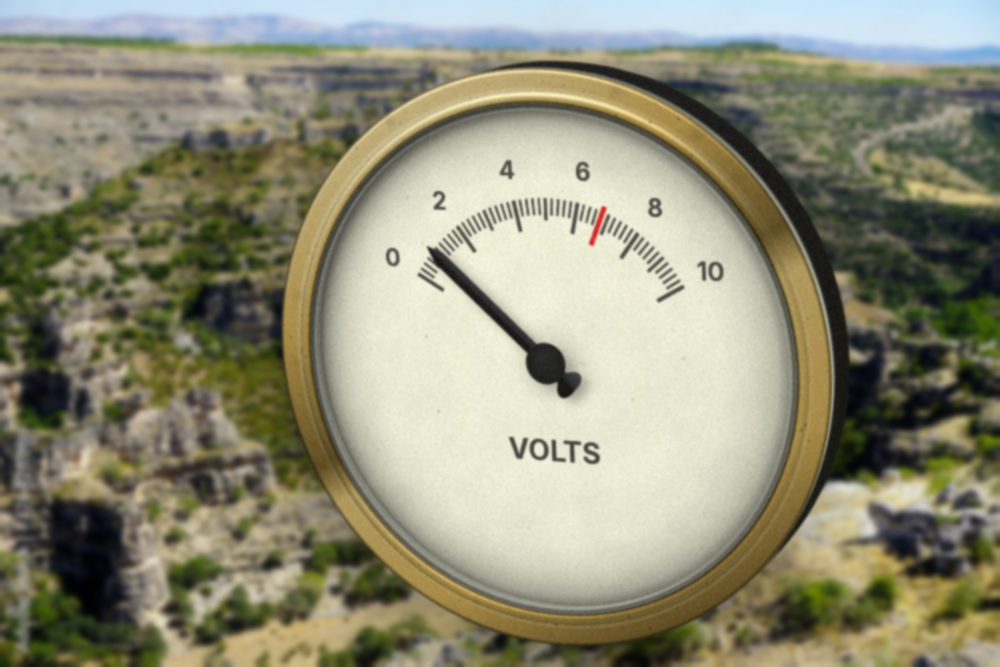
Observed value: {"value": 1, "unit": "V"}
